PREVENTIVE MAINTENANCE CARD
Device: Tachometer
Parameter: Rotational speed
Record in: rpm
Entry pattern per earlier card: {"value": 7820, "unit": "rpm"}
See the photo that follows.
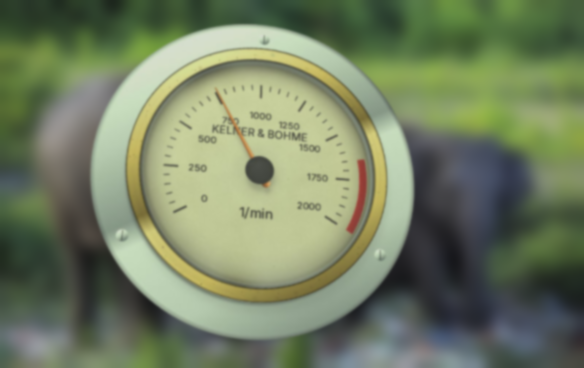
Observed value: {"value": 750, "unit": "rpm"}
